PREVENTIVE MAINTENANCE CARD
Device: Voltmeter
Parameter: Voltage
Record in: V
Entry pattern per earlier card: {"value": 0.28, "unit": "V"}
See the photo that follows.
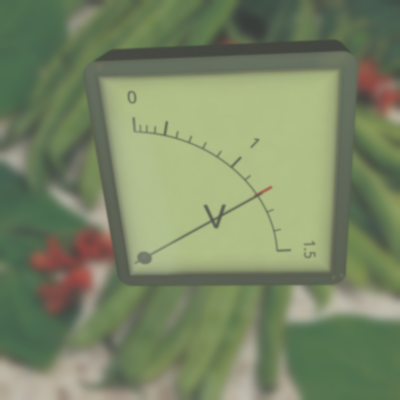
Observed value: {"value": 1.2, "unit": "V"}
